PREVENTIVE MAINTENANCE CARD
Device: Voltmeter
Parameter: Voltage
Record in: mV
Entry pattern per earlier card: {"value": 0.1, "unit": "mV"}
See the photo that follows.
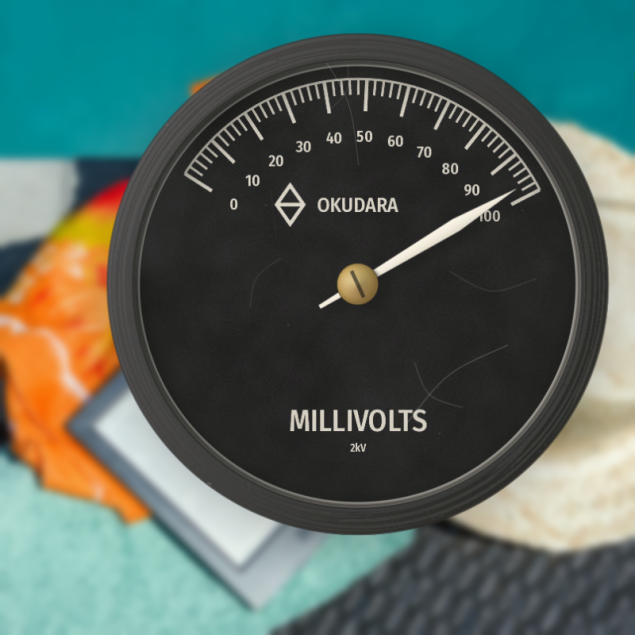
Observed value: {"value": 97, "unit": "mV"}
